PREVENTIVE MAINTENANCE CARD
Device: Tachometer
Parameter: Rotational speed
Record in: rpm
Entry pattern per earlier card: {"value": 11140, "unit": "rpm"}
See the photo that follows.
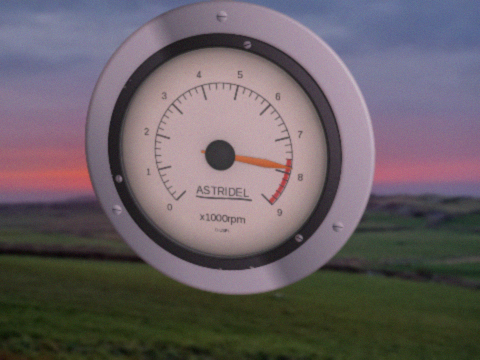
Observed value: {"value": 7800, "unit": "rpm"}
